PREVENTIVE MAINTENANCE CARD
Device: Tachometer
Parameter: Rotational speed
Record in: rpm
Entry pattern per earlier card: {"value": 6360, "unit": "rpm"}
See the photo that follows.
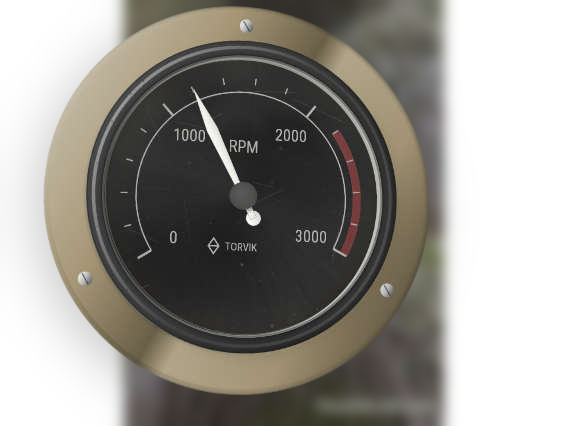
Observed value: {"value": 1200, "unit": "rpm"}
